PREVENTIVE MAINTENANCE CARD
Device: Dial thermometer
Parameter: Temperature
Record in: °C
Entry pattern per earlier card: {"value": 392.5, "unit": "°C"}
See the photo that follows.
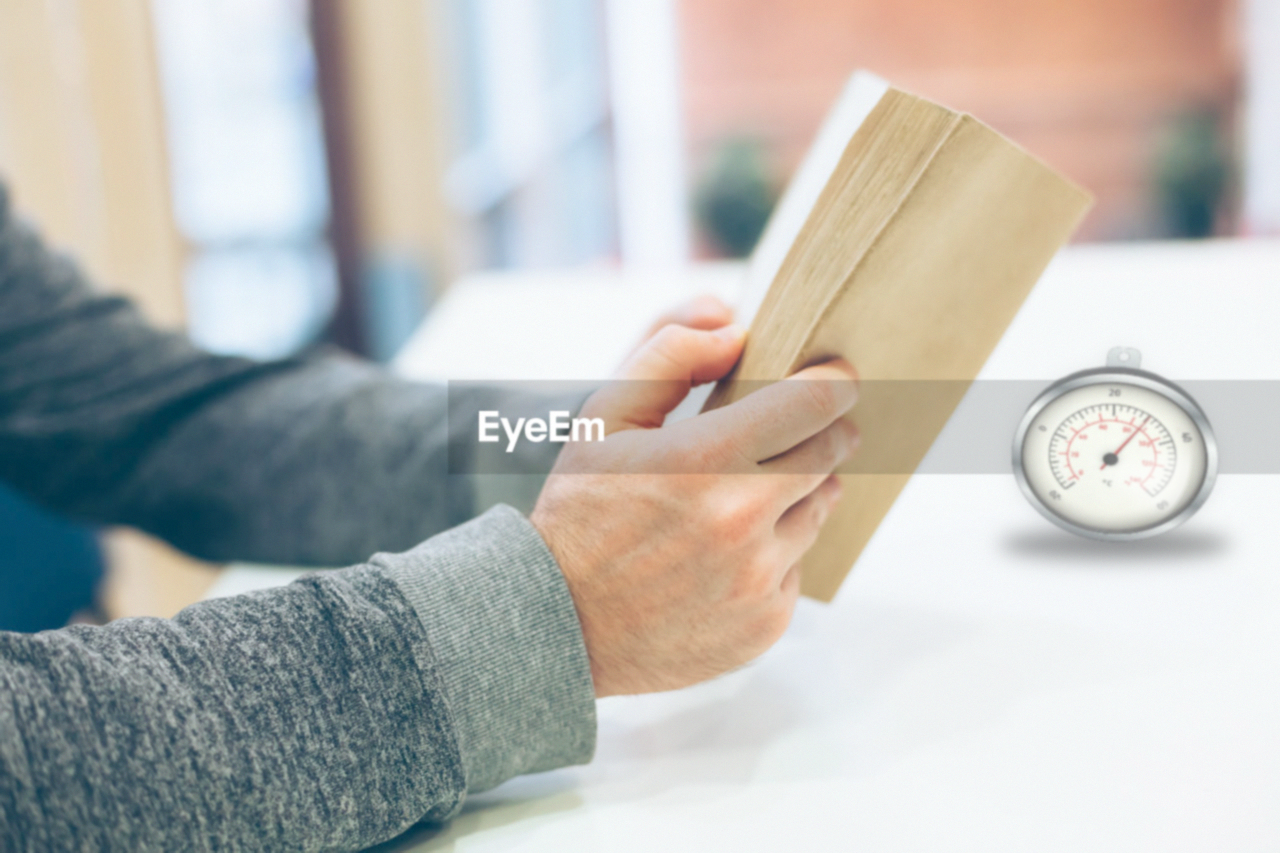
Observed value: {"value": 30, "unit": "°C"}
